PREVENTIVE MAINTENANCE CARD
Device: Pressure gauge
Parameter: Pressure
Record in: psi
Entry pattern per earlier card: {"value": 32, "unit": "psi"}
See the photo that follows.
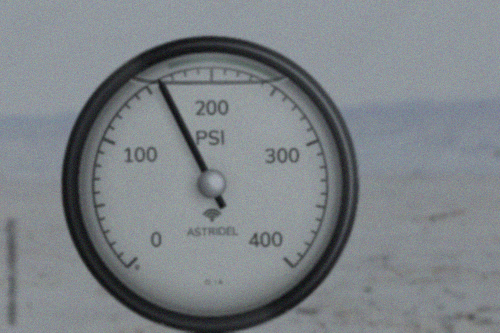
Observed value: {"value": 160, "unit": "psi"}
